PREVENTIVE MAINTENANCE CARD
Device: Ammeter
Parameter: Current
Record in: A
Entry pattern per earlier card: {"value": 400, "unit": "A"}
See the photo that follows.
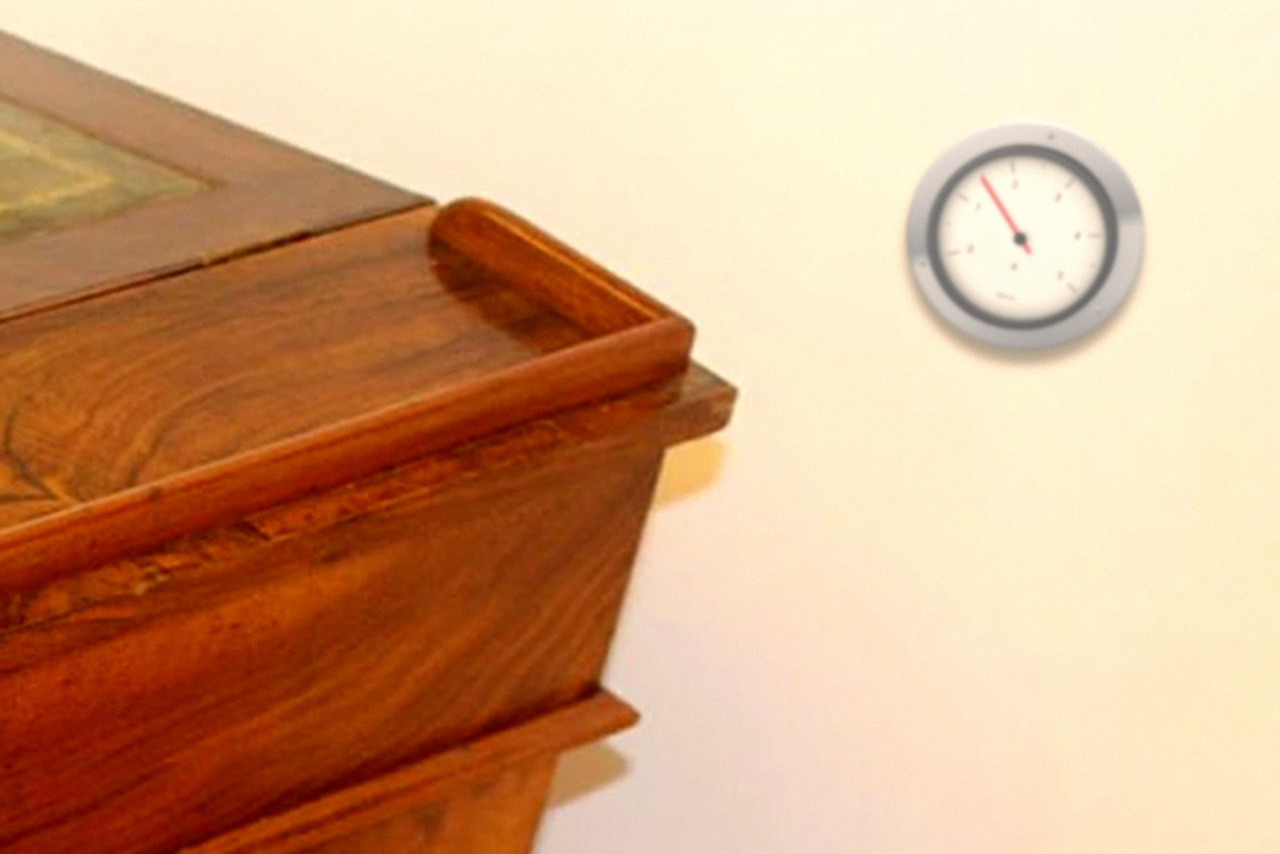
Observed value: {"value": 1.5, "unit": "A"}
